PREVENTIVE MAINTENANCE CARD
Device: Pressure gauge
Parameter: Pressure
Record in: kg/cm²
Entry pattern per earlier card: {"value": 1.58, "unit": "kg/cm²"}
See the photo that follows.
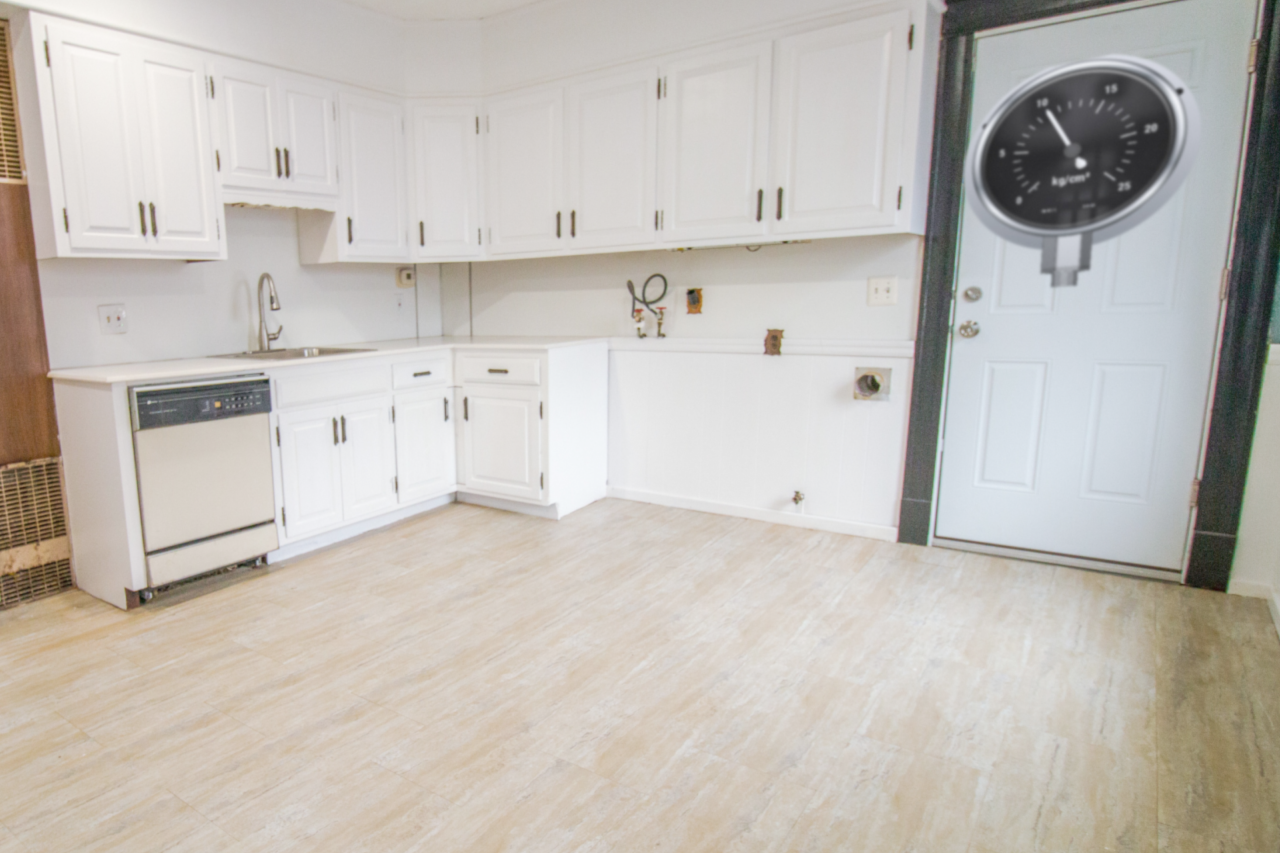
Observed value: {"value": 10, "unit": "kg/cm²"}
